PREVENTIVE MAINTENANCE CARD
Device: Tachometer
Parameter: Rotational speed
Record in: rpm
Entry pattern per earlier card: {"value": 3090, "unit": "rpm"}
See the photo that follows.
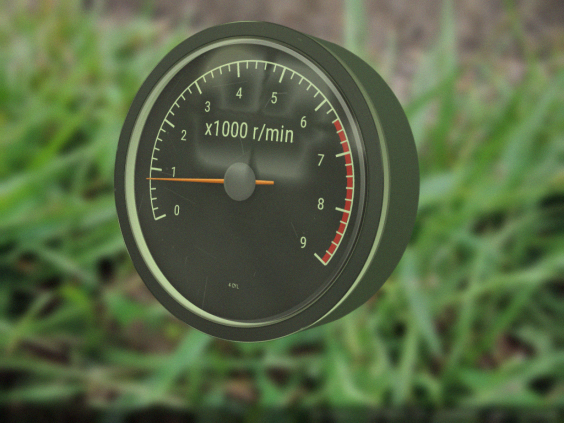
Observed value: {"value": 800, "unit": "rpm"}
